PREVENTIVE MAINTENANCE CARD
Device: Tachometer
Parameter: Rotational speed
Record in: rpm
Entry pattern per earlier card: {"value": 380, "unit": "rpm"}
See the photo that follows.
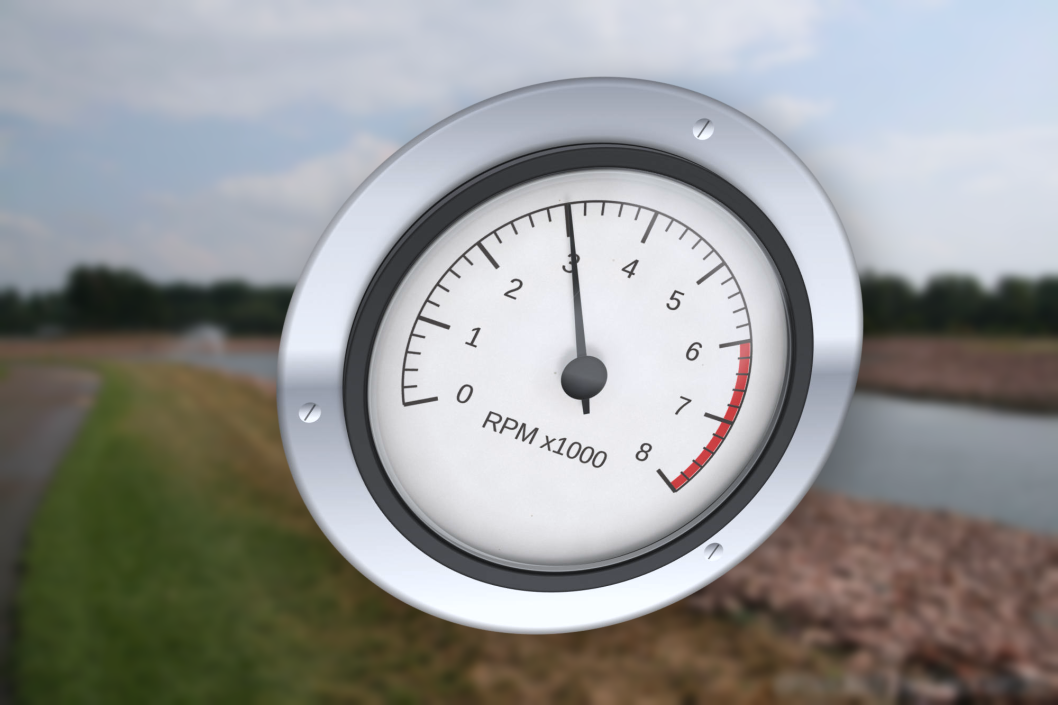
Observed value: {"value": 3000, "unit": "rpm"}
